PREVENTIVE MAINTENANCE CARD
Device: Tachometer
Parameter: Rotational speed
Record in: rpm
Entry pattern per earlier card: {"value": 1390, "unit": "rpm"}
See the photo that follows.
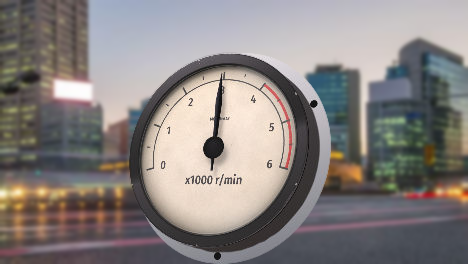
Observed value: {"value": 3000, "unit": "rpm"}
